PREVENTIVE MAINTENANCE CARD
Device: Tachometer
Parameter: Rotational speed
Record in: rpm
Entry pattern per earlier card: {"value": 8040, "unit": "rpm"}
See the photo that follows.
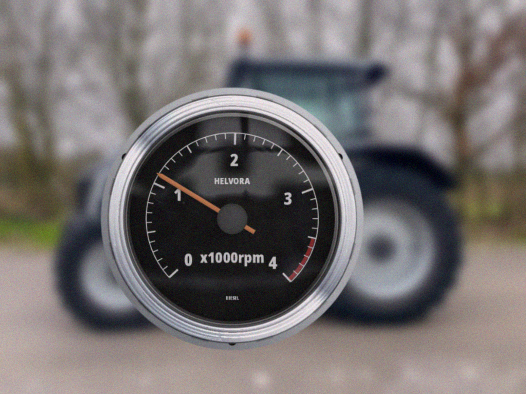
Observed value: {"value": 1100, "unit": "rpm"}
